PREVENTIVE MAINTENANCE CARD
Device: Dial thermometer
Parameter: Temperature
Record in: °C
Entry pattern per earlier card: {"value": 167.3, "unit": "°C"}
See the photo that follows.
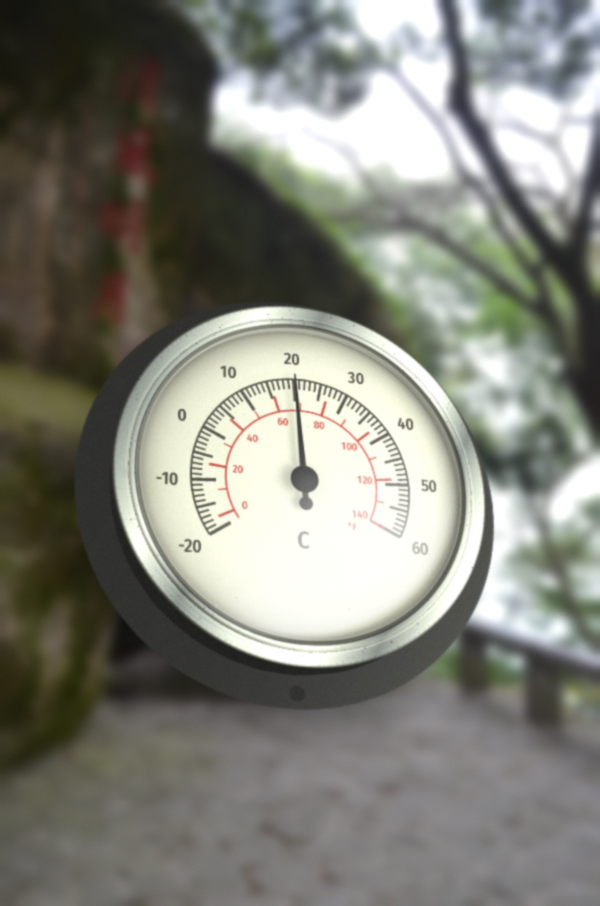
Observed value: {"value": 20, "unit": "°C"}
